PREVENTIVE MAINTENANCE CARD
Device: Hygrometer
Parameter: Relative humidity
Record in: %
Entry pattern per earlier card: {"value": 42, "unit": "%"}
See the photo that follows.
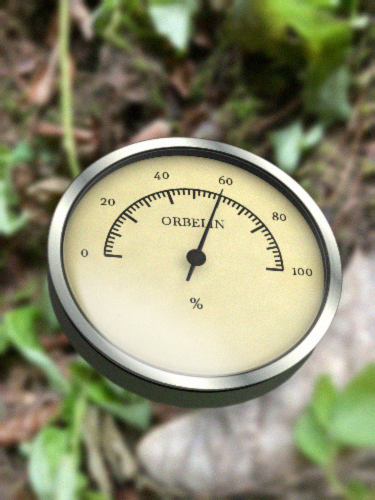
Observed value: {"value": 60, "unit": "%"}
